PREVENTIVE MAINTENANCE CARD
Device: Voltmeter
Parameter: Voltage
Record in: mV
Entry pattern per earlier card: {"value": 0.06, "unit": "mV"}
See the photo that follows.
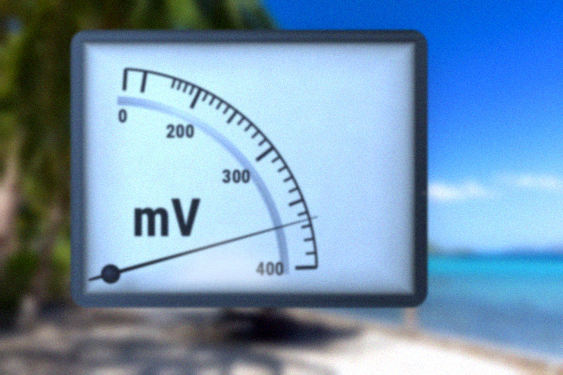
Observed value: {"value": 365, "unit": "mV"}
